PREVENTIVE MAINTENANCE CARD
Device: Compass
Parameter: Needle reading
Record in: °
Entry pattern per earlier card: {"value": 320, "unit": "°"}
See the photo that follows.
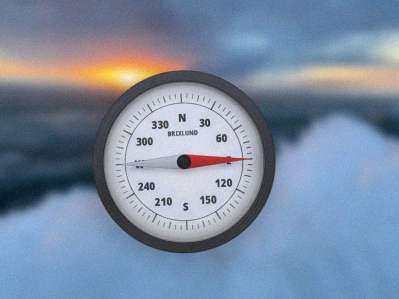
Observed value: {"value": 90, "unit": "°"}
